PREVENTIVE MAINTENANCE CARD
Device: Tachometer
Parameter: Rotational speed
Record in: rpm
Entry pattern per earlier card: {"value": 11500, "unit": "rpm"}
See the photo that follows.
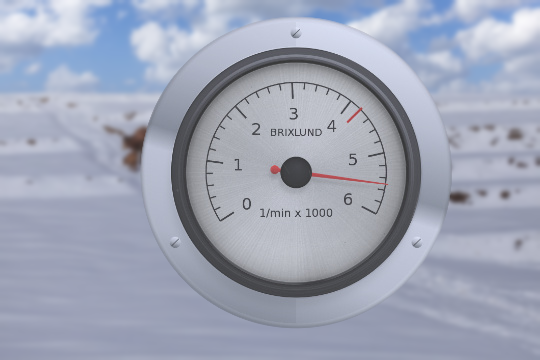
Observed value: {"value": 5500, "unit": "rpm"}
